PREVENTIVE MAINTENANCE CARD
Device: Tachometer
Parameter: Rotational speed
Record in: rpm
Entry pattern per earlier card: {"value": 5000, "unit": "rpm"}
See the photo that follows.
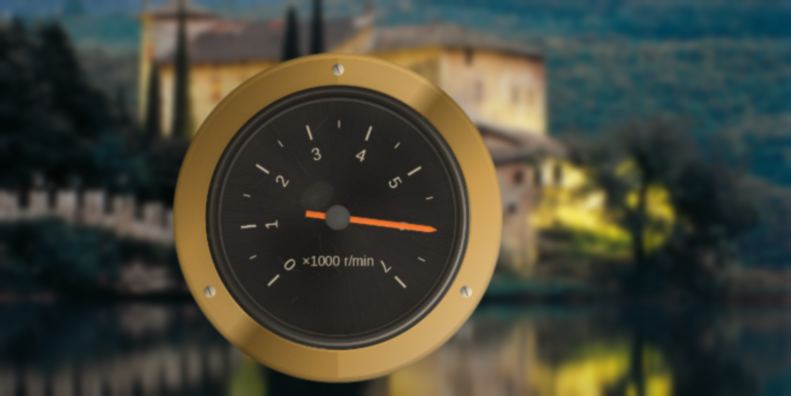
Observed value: {"value": 6000, "unit": "rpm"}
